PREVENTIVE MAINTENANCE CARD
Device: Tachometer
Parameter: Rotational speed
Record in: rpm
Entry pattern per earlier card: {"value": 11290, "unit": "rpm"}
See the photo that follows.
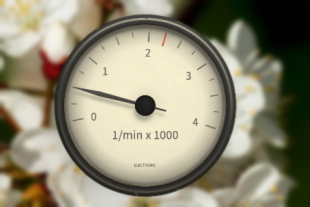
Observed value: {"value": 500, "unit": "rpm"}
